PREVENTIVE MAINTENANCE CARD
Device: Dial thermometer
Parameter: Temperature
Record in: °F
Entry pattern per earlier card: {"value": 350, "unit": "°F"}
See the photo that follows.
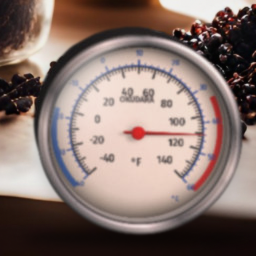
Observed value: {"value": 110, "unit": "°F"}
